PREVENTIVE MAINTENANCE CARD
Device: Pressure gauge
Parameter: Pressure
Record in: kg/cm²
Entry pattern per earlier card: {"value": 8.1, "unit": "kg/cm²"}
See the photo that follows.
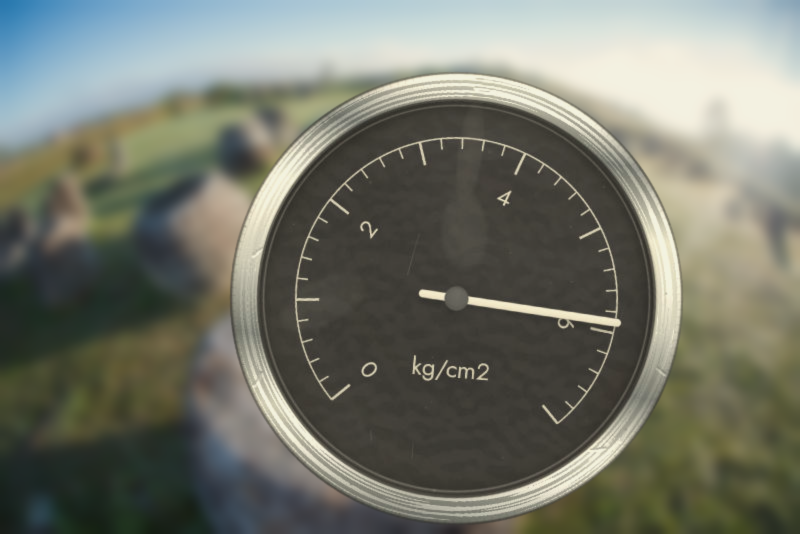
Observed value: {"value": 5.9, "unit": "kg/cm²"}
